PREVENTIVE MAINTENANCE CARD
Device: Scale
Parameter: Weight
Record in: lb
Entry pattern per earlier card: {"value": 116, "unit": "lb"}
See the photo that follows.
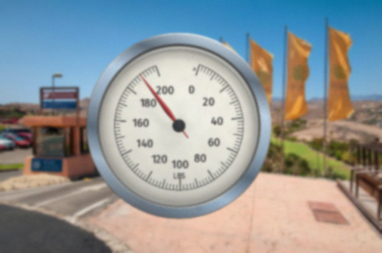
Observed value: {"value": 190, "unit": "lb"}
